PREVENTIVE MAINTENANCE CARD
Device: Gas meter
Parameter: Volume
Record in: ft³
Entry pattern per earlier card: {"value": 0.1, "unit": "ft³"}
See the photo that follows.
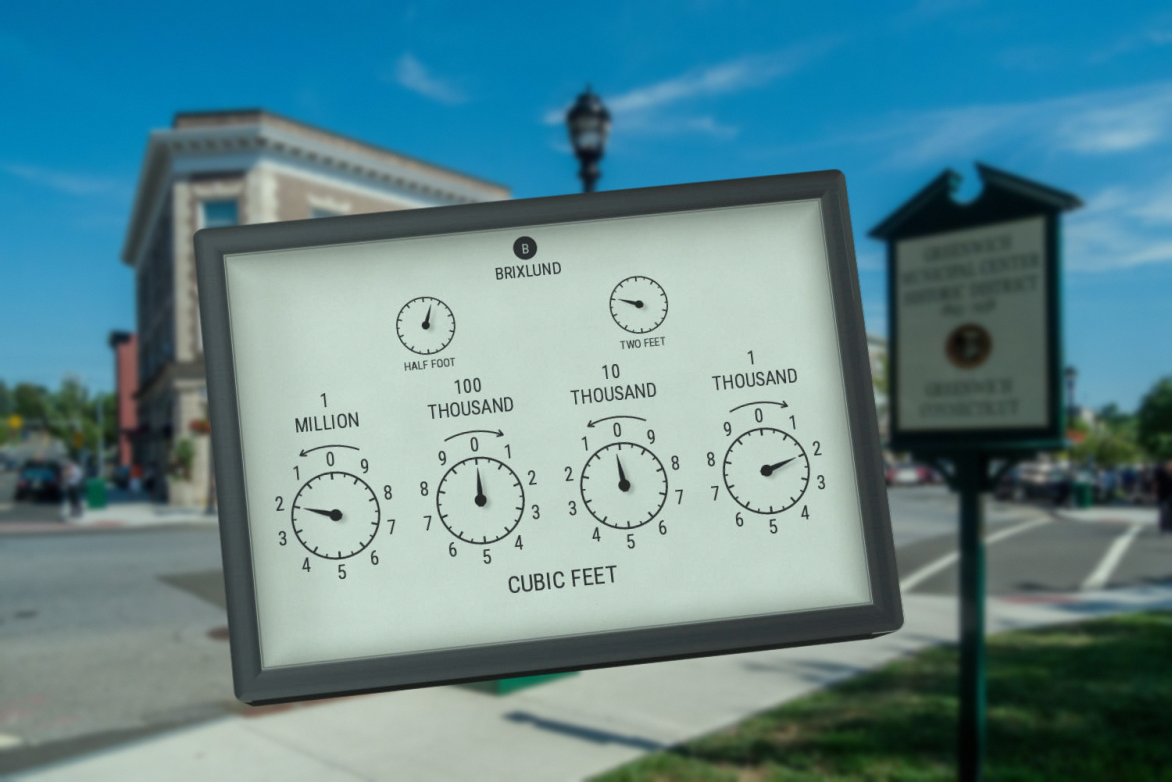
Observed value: {"value": 200200, "unit": "ft³"}
